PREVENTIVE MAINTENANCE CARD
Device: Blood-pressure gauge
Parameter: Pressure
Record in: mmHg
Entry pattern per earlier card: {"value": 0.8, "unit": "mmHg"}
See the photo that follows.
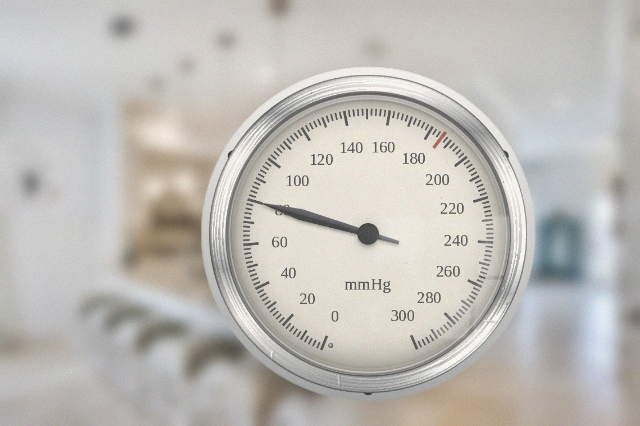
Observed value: {"value": 80, "unit": "mmHg"}
